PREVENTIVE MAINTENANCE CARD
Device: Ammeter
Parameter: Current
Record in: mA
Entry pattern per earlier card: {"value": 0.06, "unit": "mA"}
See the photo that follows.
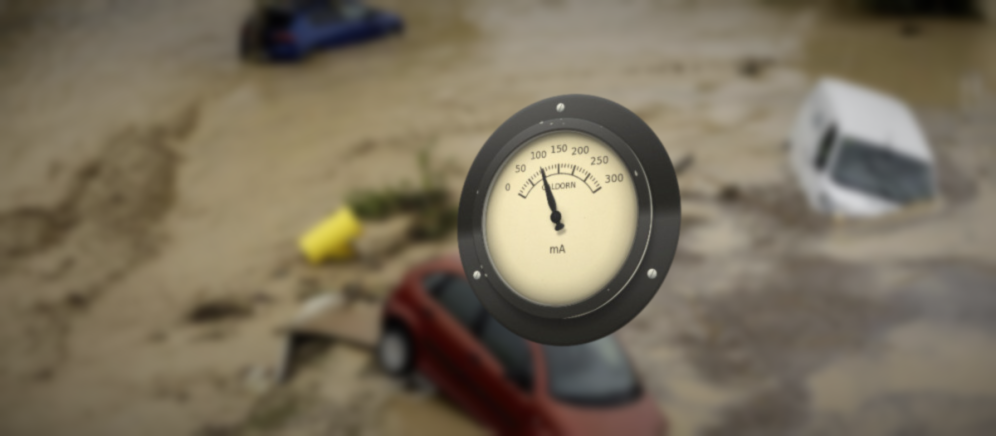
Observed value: {"value": 100, "unit": "mA"}
